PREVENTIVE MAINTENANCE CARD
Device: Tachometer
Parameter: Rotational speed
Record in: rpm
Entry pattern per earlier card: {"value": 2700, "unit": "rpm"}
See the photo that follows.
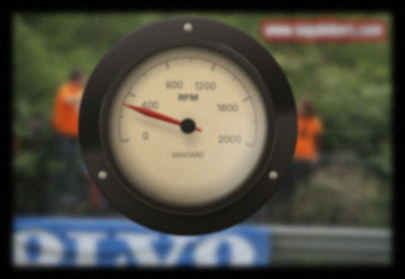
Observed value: {"value": 300, "unit": "rpm"}
